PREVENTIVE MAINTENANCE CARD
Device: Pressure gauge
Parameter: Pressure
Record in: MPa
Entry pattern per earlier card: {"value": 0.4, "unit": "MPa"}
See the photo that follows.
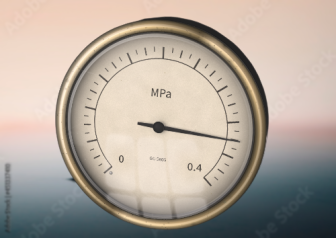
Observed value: {"value": 0.34, "unit": "MPa"}
